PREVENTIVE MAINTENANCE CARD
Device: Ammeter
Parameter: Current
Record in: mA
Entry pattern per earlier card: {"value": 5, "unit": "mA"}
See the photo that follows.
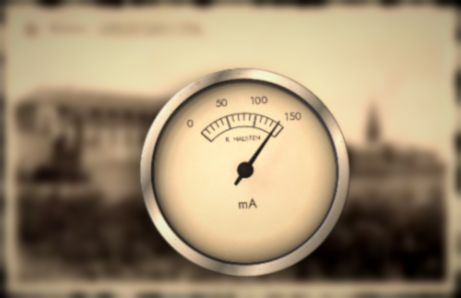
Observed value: {"value": 140, "unit": "mA"}
